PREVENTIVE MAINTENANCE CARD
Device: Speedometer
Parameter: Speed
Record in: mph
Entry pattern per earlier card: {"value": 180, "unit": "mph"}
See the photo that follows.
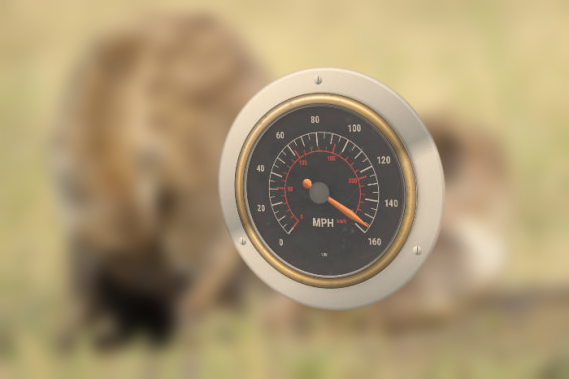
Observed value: {"value": 155, "unit": "mph"}
